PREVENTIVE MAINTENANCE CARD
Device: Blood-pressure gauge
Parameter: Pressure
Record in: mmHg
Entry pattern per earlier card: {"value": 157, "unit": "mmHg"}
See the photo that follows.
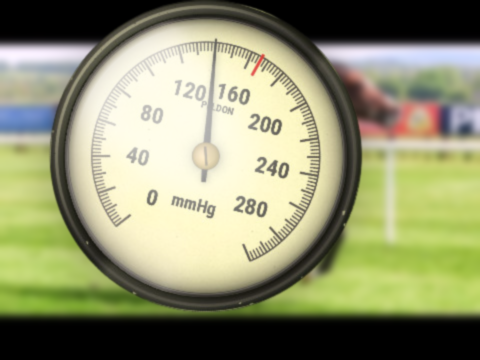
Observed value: {"value": 140, "unit": "mmHg"}
